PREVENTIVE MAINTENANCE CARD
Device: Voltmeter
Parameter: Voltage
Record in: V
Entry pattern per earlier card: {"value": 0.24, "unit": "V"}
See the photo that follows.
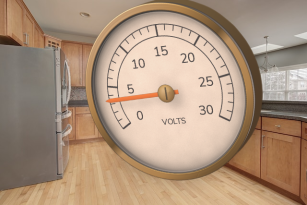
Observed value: {"value": 3.5, "unit": "V"}
